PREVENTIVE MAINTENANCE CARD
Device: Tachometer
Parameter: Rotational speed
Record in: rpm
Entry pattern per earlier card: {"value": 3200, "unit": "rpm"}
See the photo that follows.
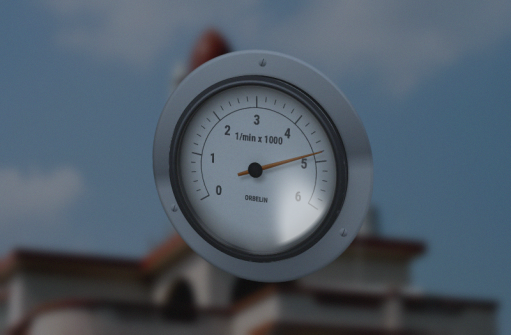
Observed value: {"value": 4800, "unit": "rpm"}
